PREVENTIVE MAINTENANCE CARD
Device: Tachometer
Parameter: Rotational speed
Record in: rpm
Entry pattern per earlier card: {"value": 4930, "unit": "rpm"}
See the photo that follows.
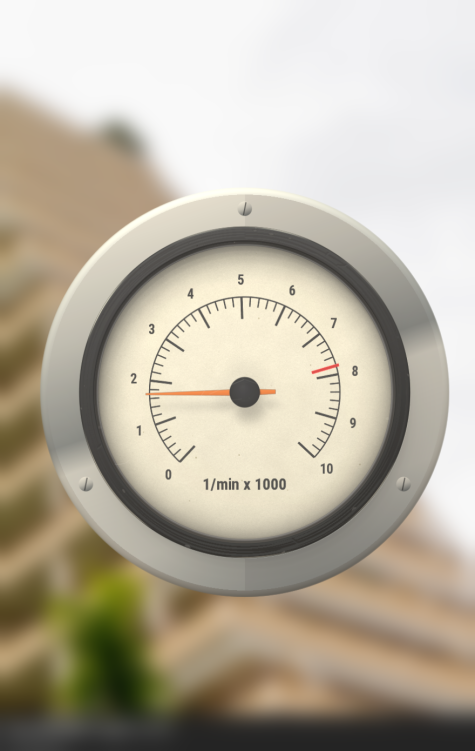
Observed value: {"value": 1700, "unit": "rpm"}
